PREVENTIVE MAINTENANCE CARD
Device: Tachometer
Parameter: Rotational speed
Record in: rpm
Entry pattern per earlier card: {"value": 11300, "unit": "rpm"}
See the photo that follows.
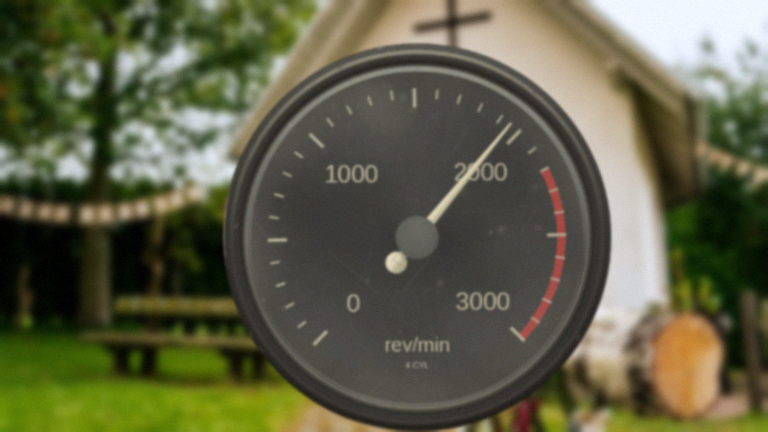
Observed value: {"value": 1950, "unit": "rpm"}
